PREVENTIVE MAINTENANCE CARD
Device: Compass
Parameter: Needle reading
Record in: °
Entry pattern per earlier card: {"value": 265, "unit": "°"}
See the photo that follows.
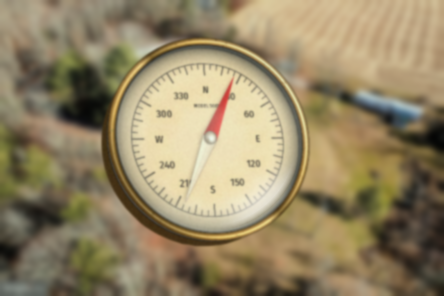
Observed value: {"value": 25, "unit": "°"}
